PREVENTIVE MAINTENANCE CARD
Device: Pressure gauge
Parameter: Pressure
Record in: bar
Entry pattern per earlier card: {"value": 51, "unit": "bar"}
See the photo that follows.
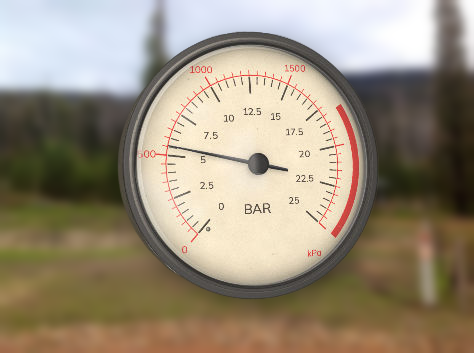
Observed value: {"value": 5.5, "unit": "bar"}
